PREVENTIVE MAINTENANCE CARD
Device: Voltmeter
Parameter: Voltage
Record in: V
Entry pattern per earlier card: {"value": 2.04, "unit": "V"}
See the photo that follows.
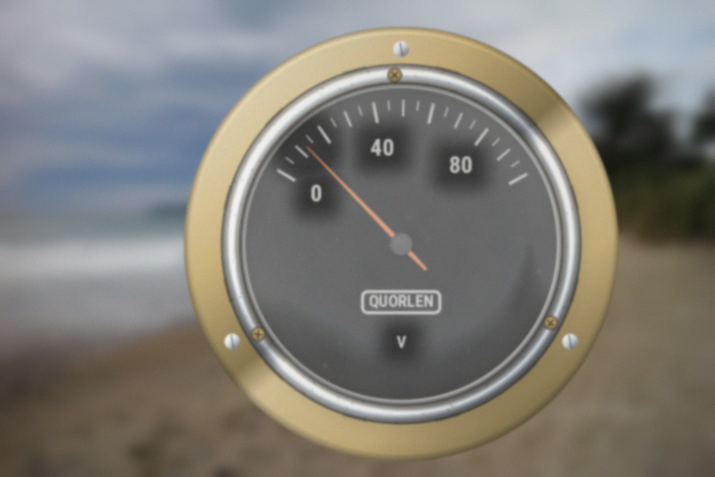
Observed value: {"value": 12.5, "unit": "V"}
